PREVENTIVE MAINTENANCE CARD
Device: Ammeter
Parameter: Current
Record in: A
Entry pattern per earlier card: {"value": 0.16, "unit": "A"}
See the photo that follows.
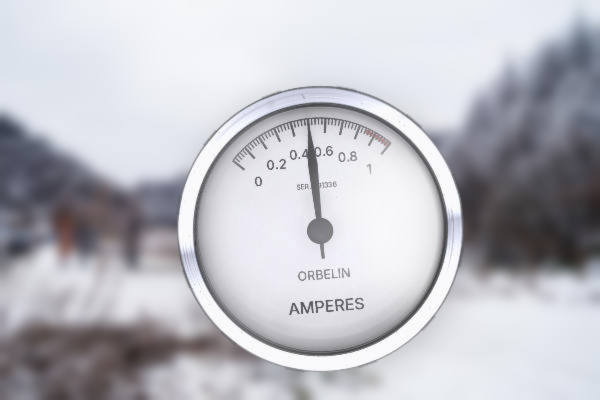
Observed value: {"value": 0.5, "unit": "A"}
